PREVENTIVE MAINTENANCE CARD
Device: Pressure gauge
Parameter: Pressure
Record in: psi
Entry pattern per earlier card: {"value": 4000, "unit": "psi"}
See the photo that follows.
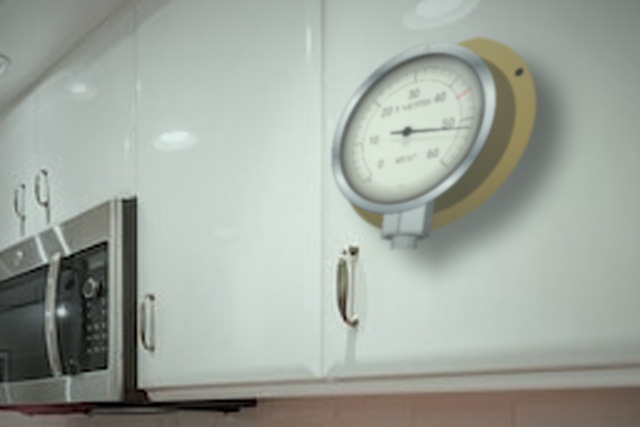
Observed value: {"value": 52, "unit": "psi"}
